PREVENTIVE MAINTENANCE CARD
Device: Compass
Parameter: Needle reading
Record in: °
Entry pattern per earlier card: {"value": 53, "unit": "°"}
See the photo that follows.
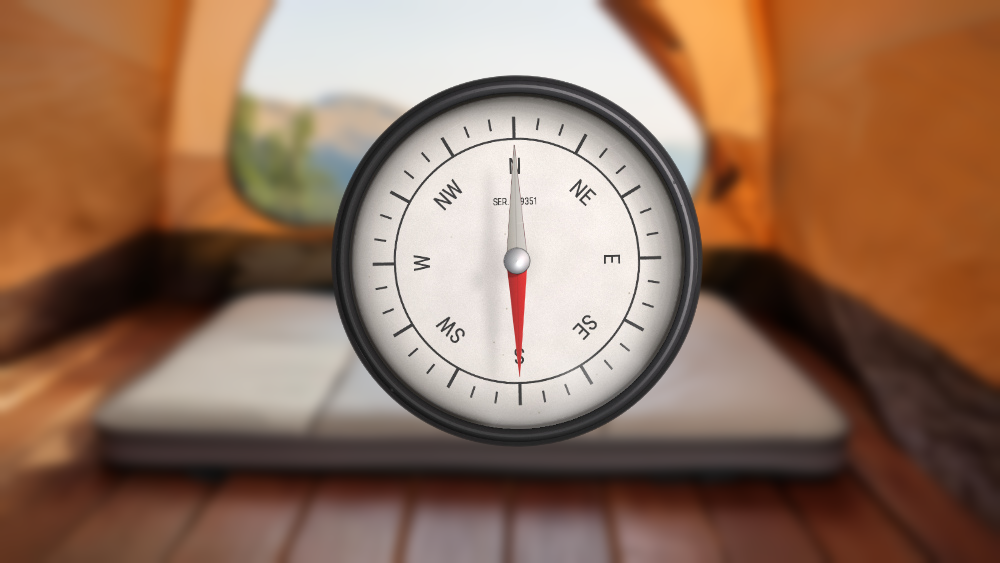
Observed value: {"value": 180, "unit": "°"}
